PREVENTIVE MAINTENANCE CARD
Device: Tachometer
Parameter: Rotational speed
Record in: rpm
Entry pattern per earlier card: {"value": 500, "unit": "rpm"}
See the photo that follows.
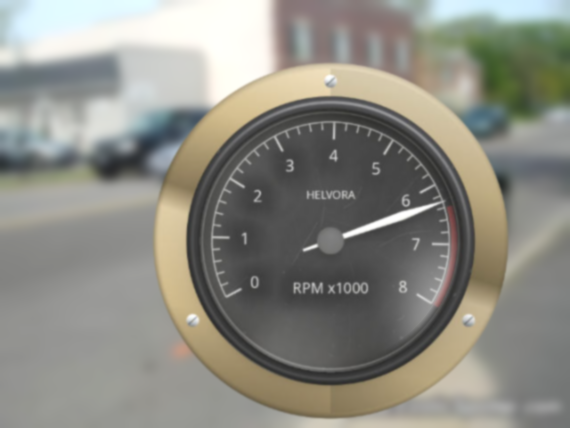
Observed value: {"value": 6300, "unit": "rpm"}
